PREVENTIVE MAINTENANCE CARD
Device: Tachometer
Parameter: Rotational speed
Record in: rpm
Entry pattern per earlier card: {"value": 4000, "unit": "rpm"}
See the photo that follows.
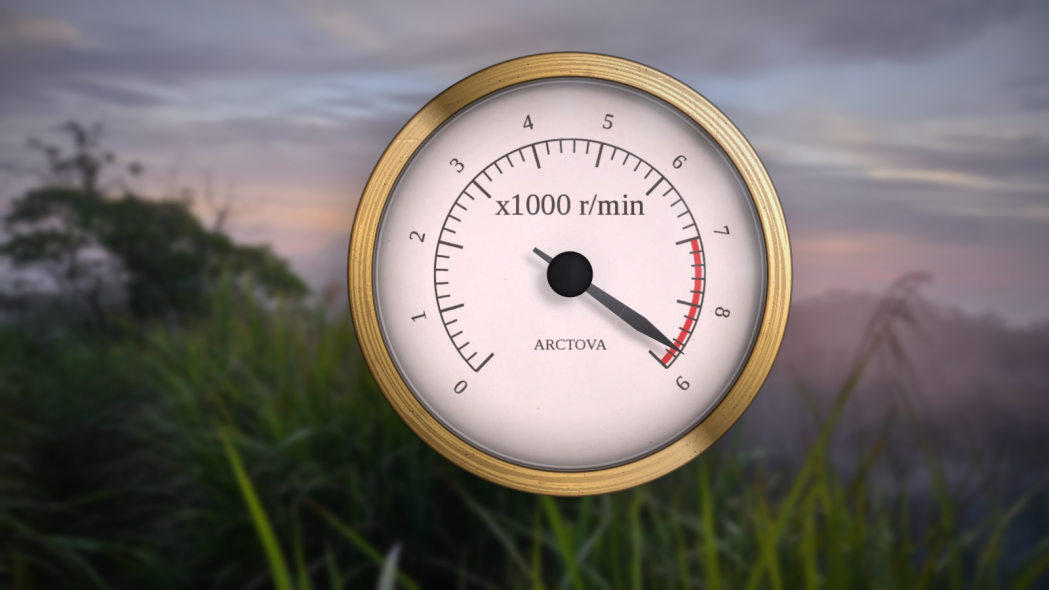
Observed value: {"value": 8700, "unit": "rpm"}
